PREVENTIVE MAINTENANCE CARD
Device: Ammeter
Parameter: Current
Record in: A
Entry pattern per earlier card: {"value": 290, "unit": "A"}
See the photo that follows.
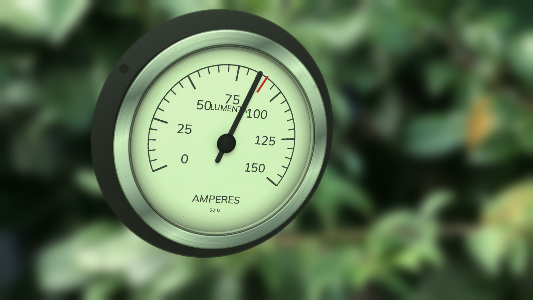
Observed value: {"value": 85, "unit": "A"}
